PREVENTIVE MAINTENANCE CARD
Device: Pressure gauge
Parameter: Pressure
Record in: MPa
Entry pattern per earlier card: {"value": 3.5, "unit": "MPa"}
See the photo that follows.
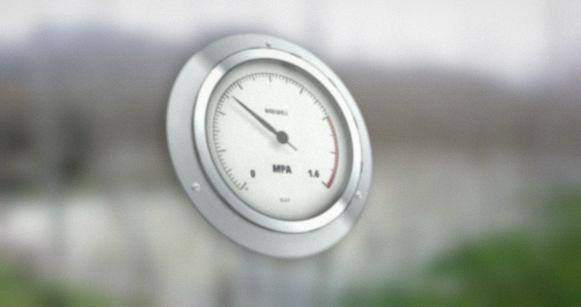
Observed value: {"value": 0.5, "unit": "MPa"}
